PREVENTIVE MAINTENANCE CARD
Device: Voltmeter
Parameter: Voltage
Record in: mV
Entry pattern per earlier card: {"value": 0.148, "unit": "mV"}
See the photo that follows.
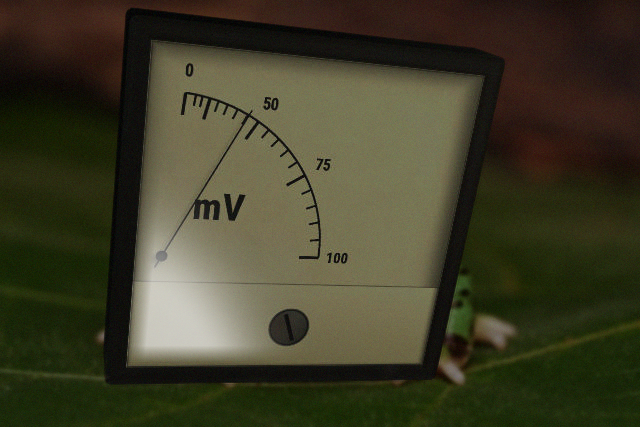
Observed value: {"value": 45, "unit": "mV"}
